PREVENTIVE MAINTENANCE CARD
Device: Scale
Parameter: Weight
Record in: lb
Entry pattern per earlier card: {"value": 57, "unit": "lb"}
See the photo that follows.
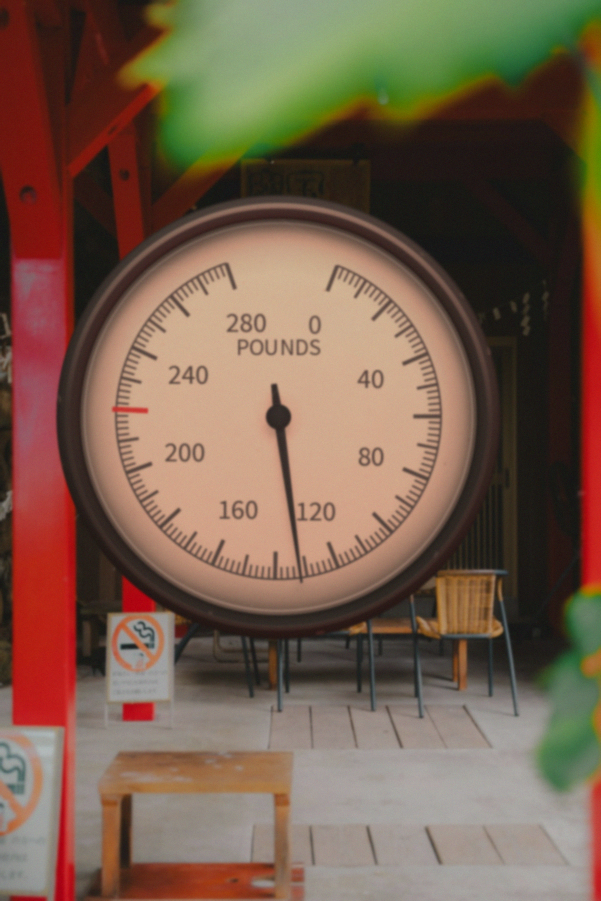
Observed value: {"value": 132, "unit": "lb"}
